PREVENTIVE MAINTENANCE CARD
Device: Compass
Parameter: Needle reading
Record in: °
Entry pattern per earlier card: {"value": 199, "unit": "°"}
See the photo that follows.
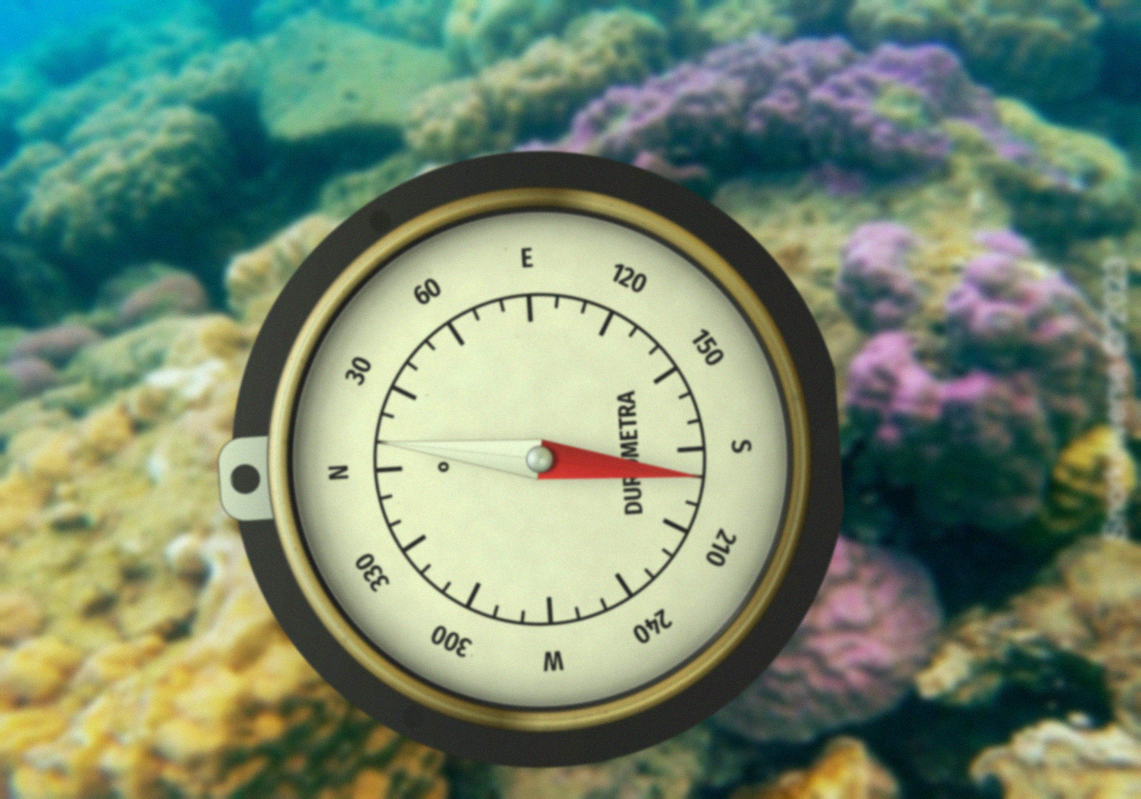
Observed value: {"value": 190, "unit": "°"}
